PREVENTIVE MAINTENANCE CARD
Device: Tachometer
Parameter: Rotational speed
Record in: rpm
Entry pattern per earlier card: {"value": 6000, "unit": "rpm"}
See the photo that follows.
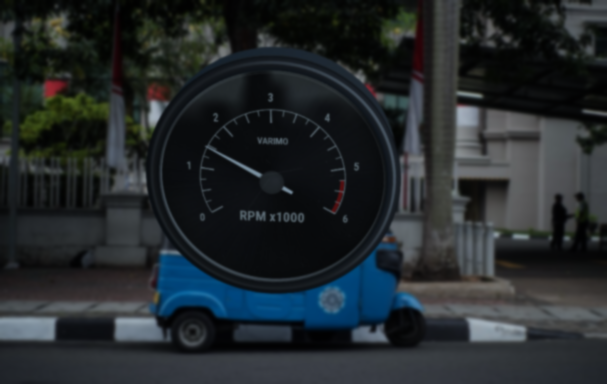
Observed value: {"value": 1500, "unit": "rpm"}
